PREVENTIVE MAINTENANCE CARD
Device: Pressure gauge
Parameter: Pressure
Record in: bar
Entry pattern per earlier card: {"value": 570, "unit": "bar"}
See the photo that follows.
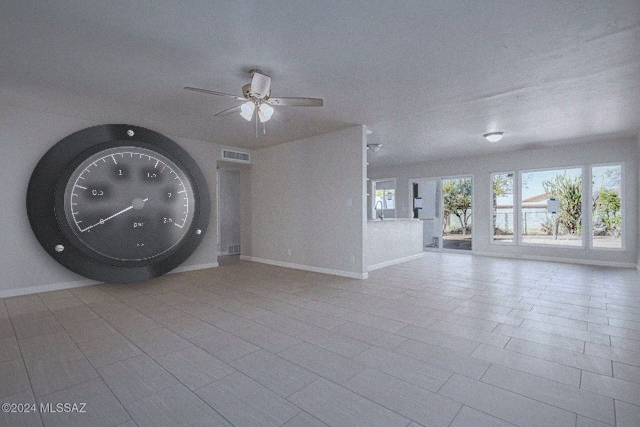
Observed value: {"value": 0, "unit": "bar"}
